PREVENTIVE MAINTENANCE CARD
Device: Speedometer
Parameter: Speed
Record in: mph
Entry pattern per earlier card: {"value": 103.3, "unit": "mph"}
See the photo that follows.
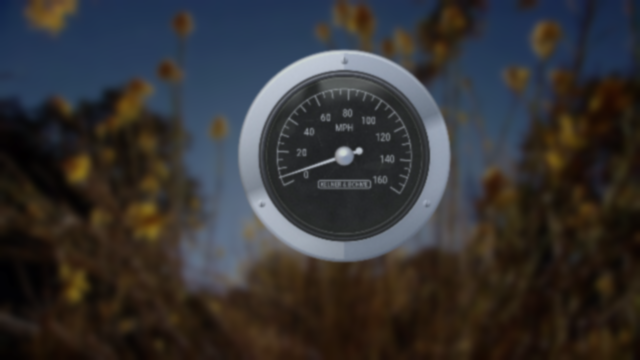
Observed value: {"value": 5, "unit": "mph"}
